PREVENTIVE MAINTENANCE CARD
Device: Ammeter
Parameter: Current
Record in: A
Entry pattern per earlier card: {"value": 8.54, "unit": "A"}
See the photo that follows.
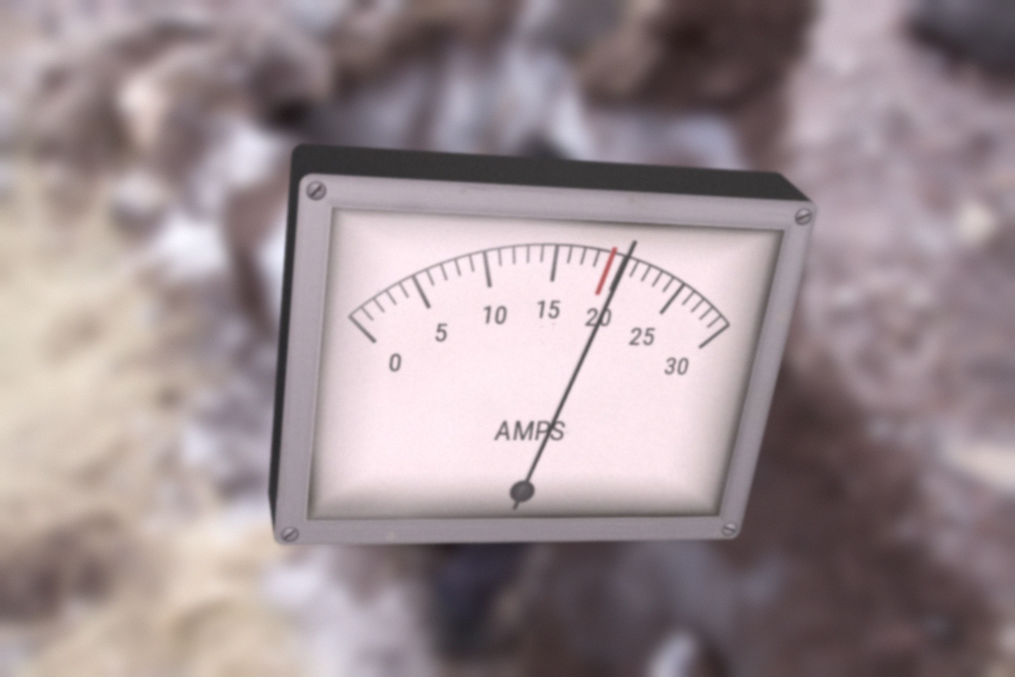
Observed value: {"value": 20, "unit": "A"}
